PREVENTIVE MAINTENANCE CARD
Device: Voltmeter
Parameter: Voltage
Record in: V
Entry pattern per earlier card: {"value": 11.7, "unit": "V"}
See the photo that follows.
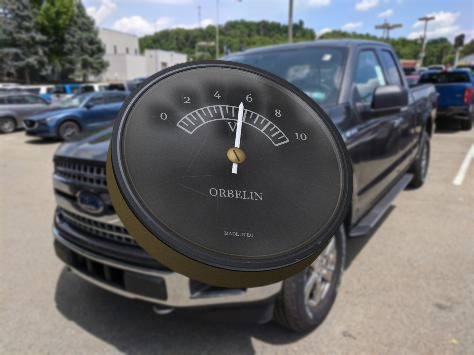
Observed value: {"value": 5.5, "unit": "V"}
